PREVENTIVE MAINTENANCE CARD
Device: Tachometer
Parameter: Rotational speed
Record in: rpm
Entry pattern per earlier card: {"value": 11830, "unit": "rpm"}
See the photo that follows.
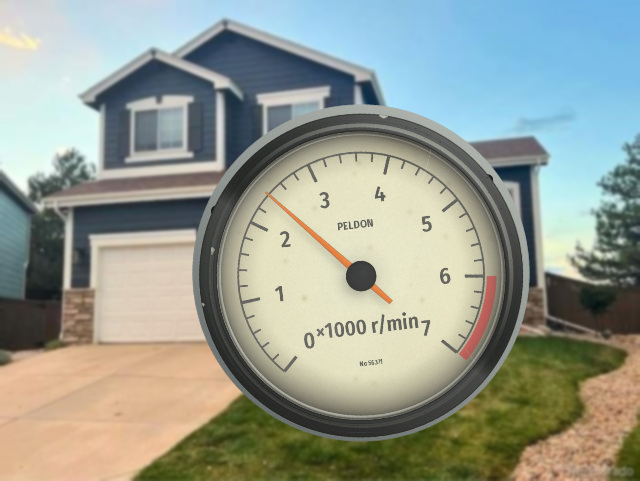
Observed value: {"value": 2400, "unit": "rpm"}
